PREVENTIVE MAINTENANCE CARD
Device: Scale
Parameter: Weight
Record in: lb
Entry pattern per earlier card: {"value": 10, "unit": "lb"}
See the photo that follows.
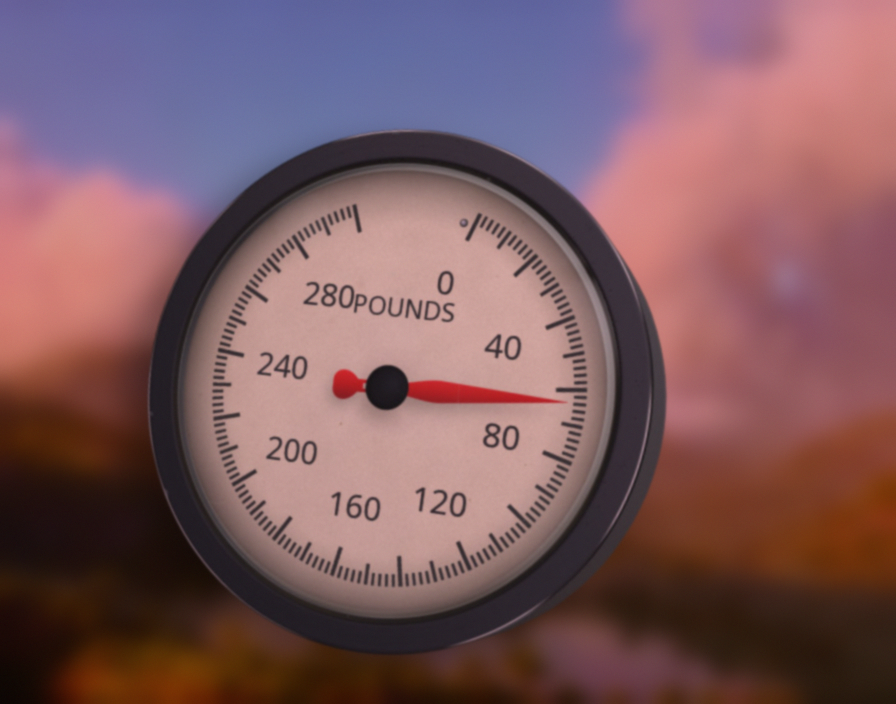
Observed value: {"value": 64, "unit": "lb"}
